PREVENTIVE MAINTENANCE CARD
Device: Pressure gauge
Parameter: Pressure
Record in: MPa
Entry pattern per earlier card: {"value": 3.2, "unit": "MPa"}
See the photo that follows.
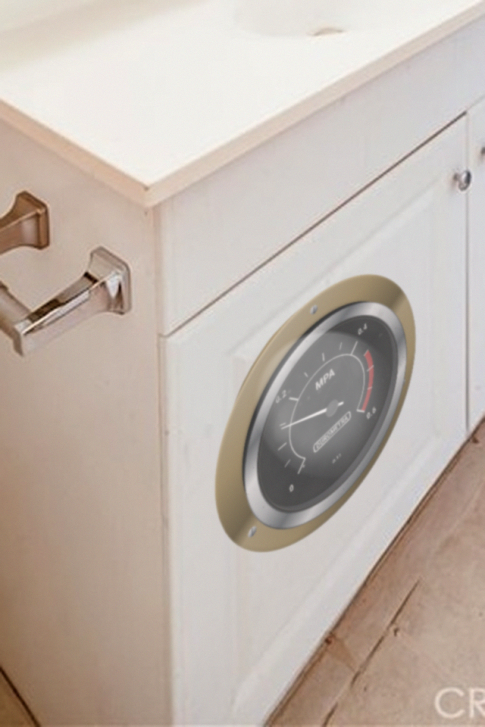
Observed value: {"value": 0.15, "unit": "MPa"}
